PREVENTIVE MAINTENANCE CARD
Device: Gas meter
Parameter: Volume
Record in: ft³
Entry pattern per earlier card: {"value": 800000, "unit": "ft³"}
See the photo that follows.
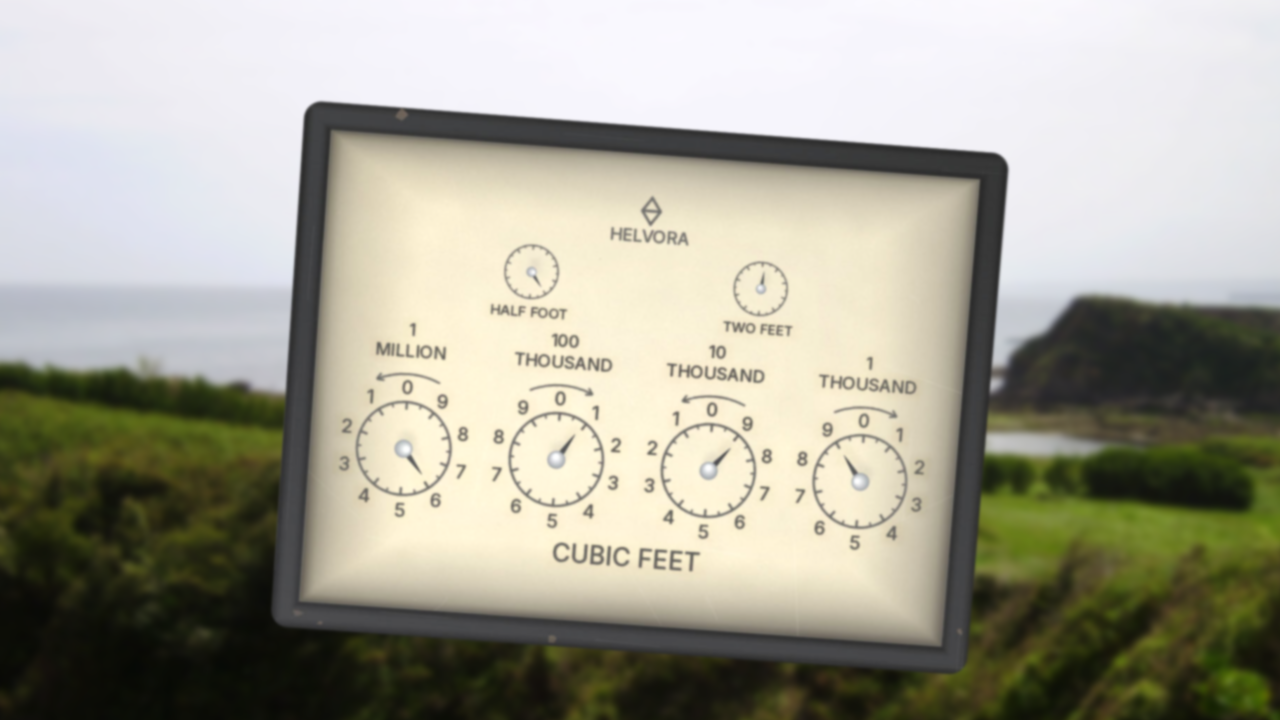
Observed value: {"value": 608900, "unit": "ft³"}
